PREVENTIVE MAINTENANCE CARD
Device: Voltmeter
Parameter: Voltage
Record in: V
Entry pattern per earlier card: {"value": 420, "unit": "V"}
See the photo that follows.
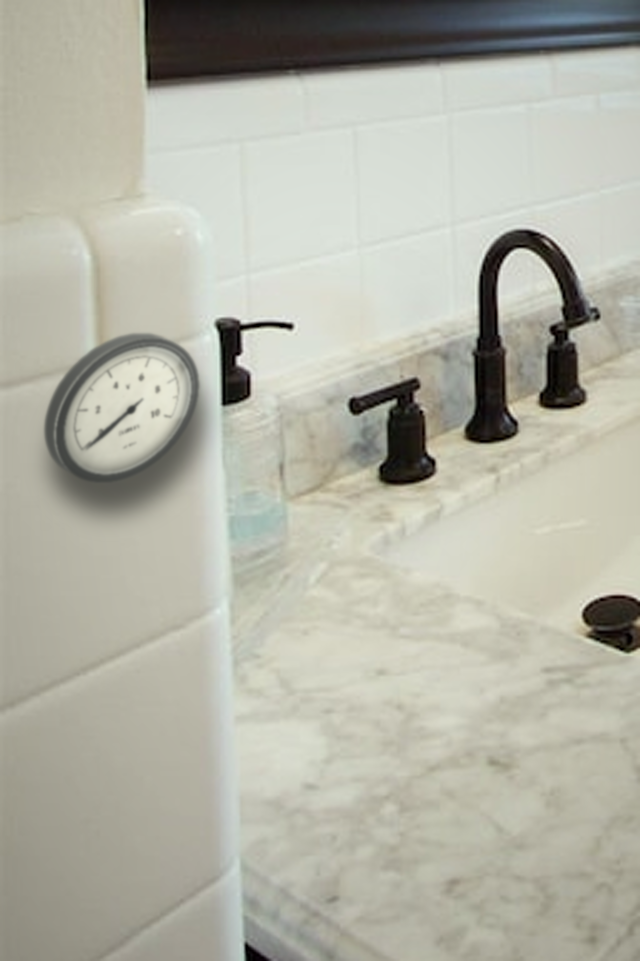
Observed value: {"value": 0, "unit": "V"}
